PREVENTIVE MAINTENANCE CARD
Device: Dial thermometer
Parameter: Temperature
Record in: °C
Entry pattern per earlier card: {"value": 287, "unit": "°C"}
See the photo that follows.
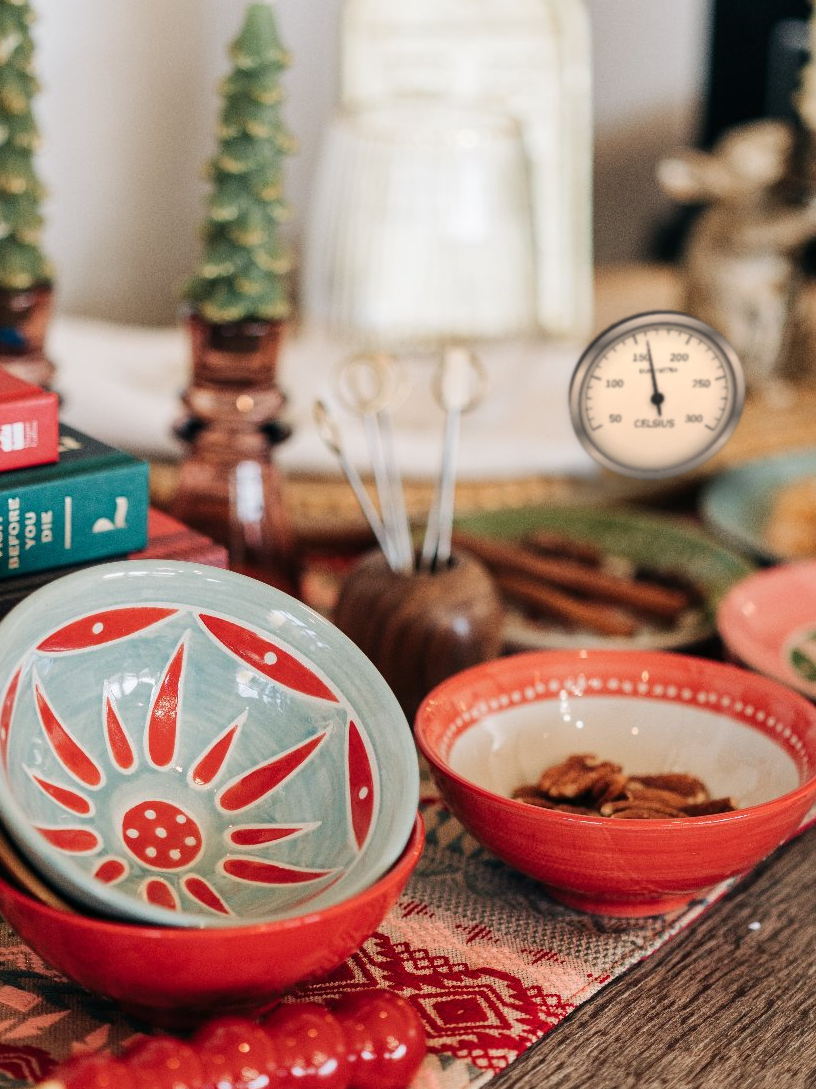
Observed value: {"value": 160, "unit": "°C"}
